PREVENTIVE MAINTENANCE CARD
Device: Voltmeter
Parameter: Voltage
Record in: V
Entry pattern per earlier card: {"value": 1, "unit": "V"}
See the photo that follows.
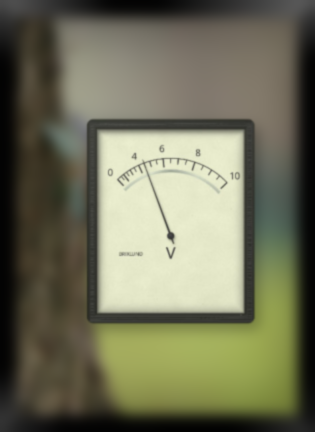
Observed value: {"value": 4.5, "unit": "V"}
